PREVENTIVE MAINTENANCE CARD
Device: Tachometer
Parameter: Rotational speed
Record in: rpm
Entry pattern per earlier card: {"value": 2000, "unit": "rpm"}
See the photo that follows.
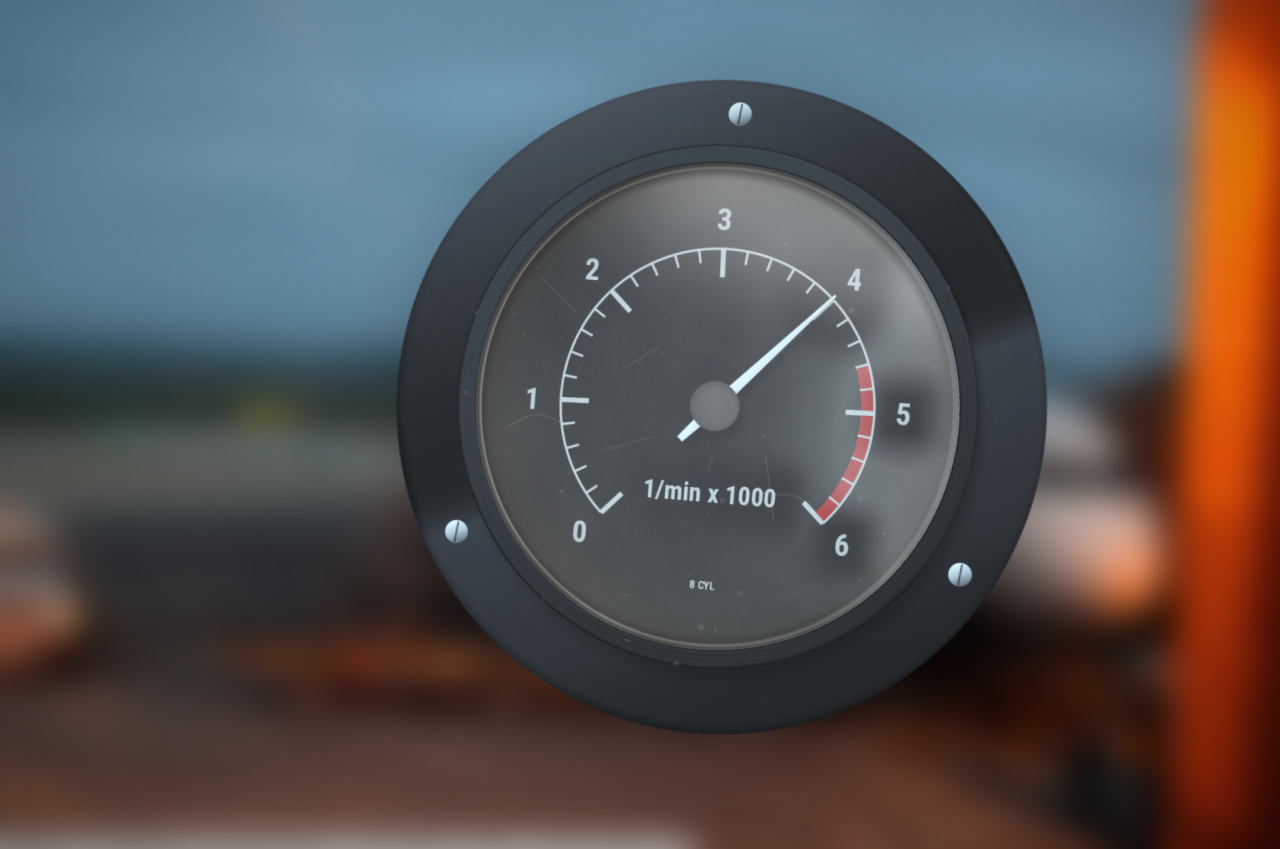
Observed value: {"value": 4000, "unit": "rpm"}
